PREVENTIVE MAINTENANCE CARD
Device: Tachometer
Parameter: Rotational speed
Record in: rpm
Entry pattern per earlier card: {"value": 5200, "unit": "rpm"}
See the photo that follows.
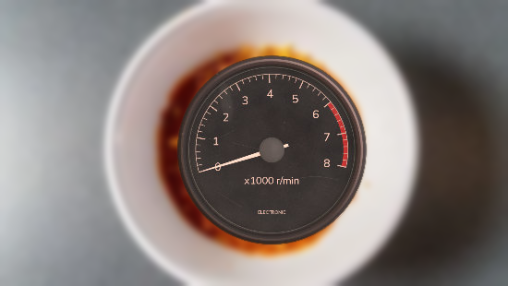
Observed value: {"value": 0, "unit": "rpm"}
